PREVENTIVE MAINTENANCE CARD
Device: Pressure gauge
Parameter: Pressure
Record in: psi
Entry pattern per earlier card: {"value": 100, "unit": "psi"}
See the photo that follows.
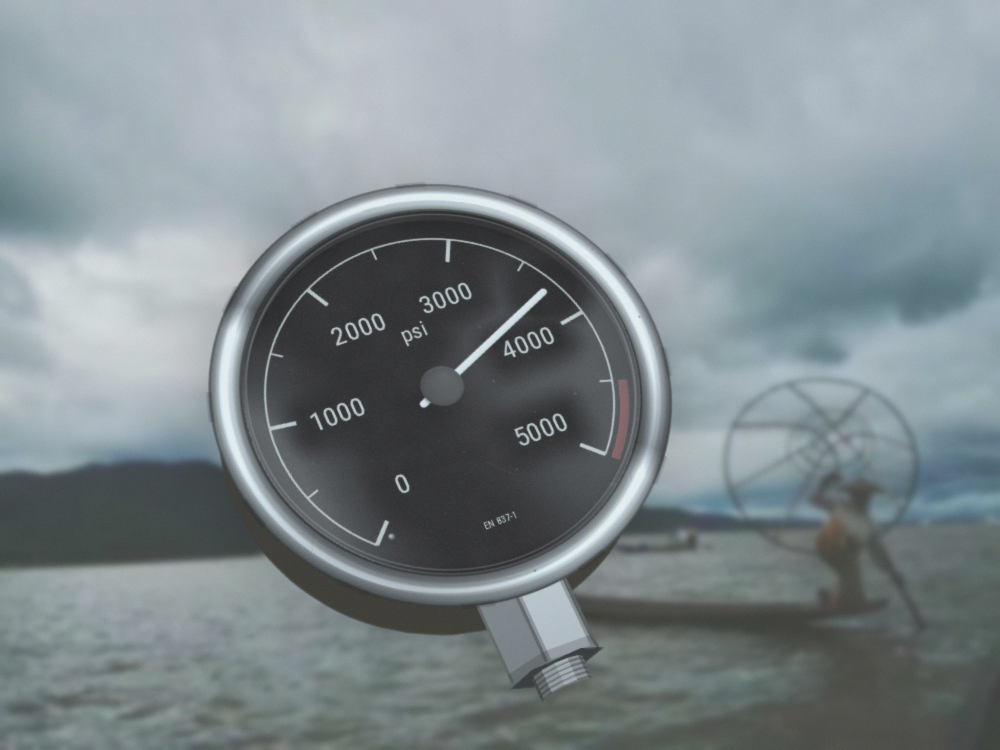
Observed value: {"value": 3750, "unit": "psi"}
